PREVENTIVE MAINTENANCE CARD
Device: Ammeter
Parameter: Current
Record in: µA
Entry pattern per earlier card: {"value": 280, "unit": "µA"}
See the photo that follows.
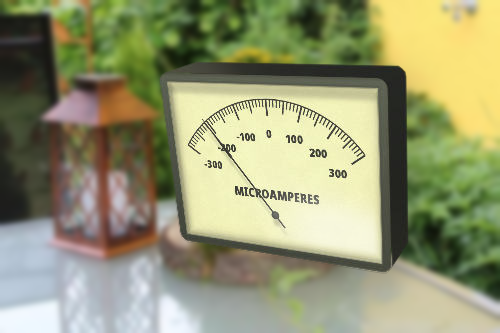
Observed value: {"value": -200, "unit": "µA"}
